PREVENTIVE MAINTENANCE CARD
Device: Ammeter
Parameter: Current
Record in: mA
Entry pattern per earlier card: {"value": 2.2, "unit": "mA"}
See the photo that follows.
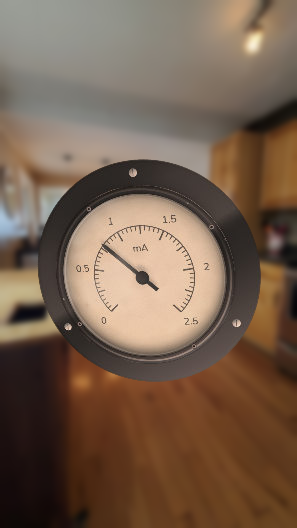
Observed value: {"value": 0.8, "unit": "mA"}
